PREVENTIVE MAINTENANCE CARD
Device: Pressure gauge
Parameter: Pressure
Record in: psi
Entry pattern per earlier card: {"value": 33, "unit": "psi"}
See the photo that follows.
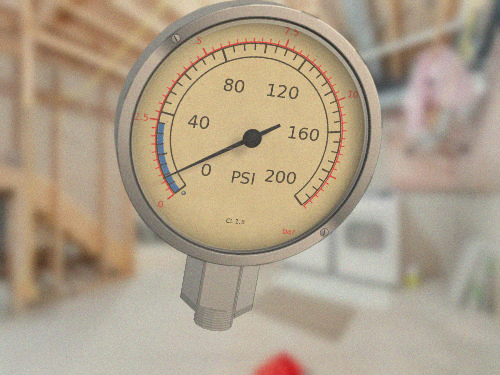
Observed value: {"value": 10, "unit": "psi"}
